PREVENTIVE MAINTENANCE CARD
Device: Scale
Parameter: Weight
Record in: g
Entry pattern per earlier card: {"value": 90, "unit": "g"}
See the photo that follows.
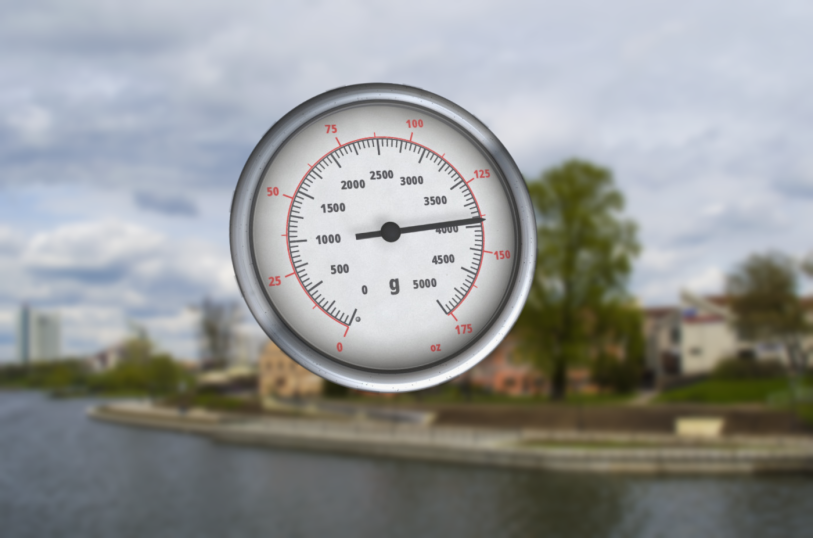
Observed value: {"value": 3950, "unit": "g"}
